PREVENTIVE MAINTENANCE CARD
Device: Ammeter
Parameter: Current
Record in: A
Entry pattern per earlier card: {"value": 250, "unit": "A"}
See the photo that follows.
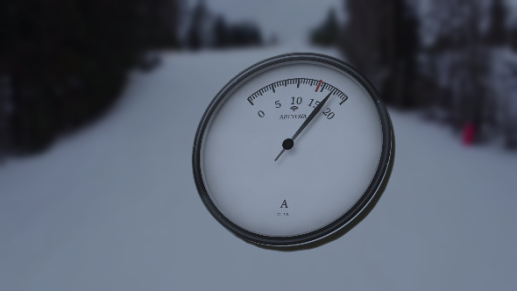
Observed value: {"value": 17.5, "unit": "A"}
